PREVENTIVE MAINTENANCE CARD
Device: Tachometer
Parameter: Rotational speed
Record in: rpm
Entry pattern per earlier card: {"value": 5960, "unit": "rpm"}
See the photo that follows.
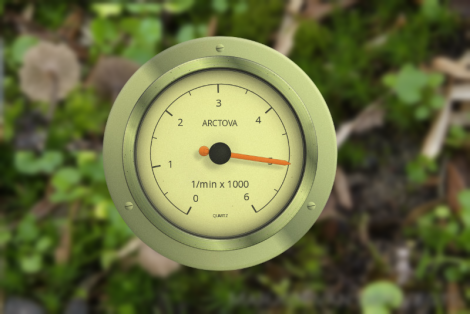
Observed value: {"value": 5000, "unit": "rpm"}
